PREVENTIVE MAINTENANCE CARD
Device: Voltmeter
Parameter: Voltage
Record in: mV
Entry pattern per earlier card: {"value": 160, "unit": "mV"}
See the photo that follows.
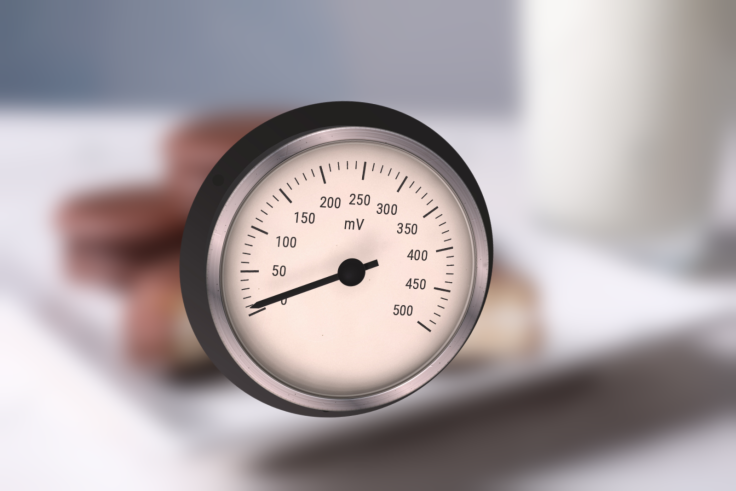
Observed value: {"value": 10, "unit": "mV"}
